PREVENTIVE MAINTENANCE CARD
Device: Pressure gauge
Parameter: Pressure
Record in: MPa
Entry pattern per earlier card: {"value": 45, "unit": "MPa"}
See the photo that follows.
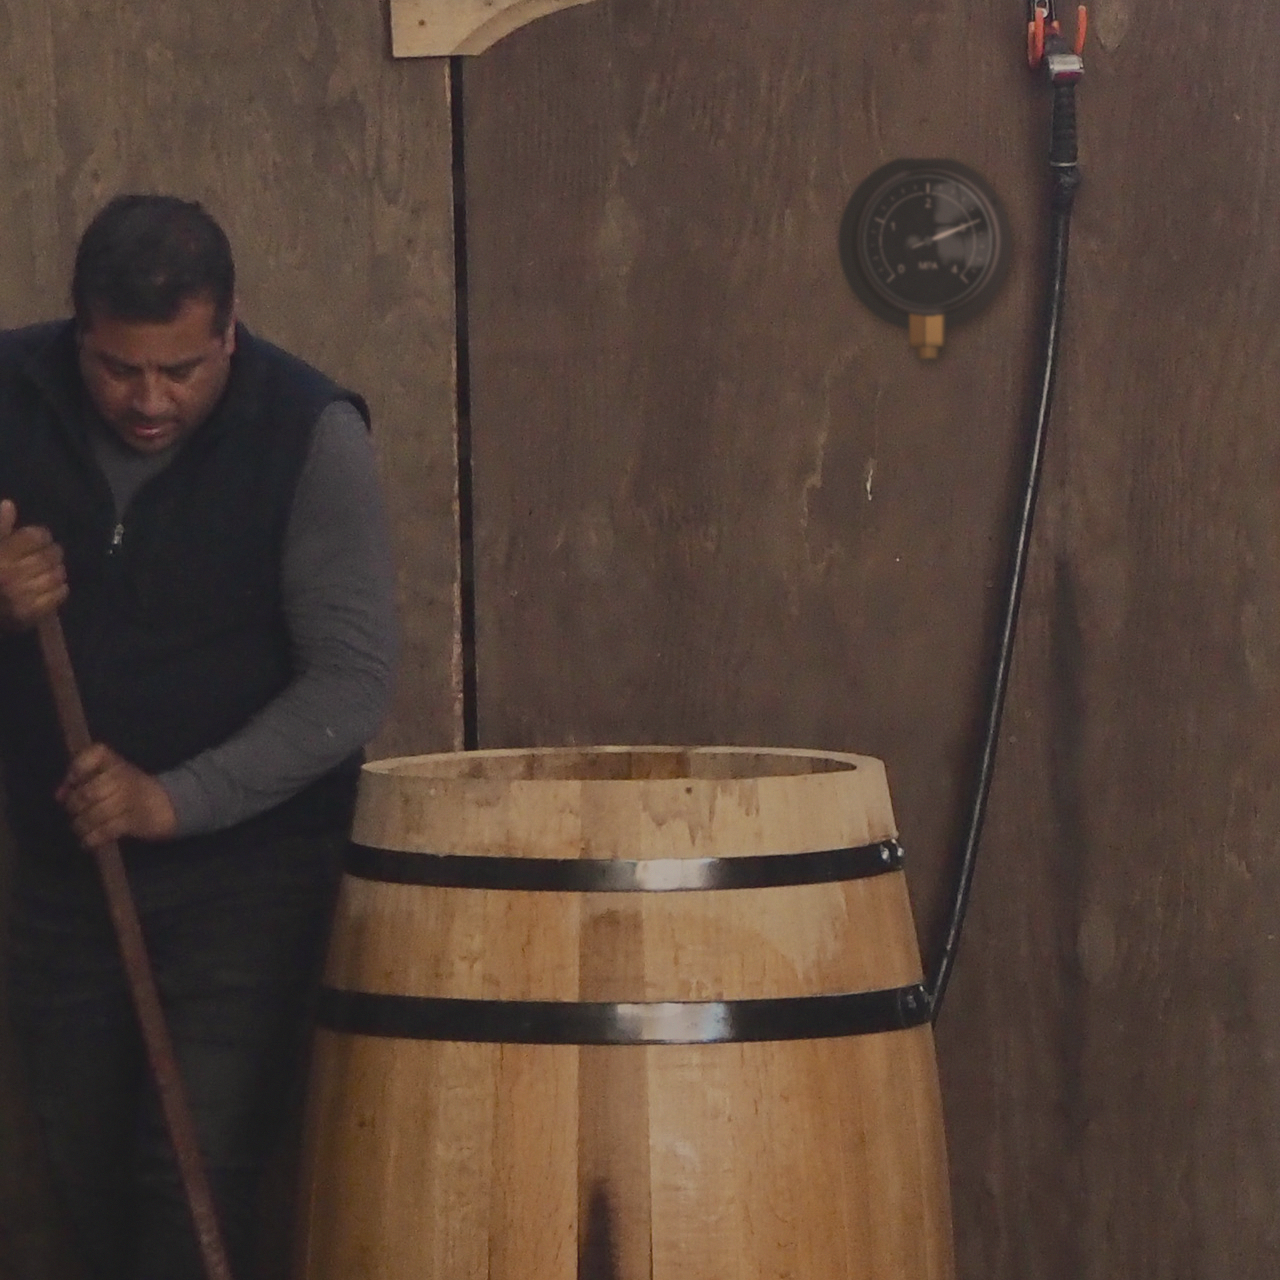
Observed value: {"value": 3, "unit": "MPa"}
